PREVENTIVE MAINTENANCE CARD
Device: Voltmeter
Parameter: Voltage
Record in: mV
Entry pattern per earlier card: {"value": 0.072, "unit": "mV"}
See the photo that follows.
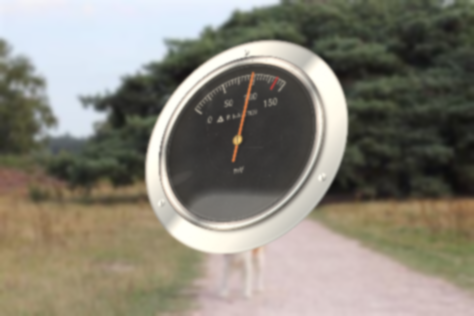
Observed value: {"value": 100, "unit": "mV"}
